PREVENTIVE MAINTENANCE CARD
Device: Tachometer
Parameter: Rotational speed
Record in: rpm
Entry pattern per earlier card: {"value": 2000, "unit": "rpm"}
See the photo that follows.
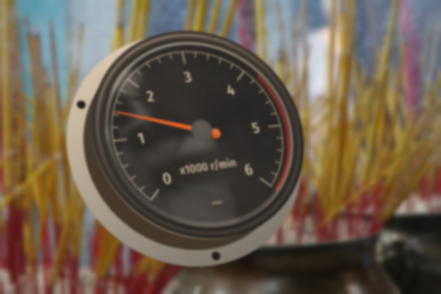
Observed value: {"value": 1400, "unit": "rpm"}
